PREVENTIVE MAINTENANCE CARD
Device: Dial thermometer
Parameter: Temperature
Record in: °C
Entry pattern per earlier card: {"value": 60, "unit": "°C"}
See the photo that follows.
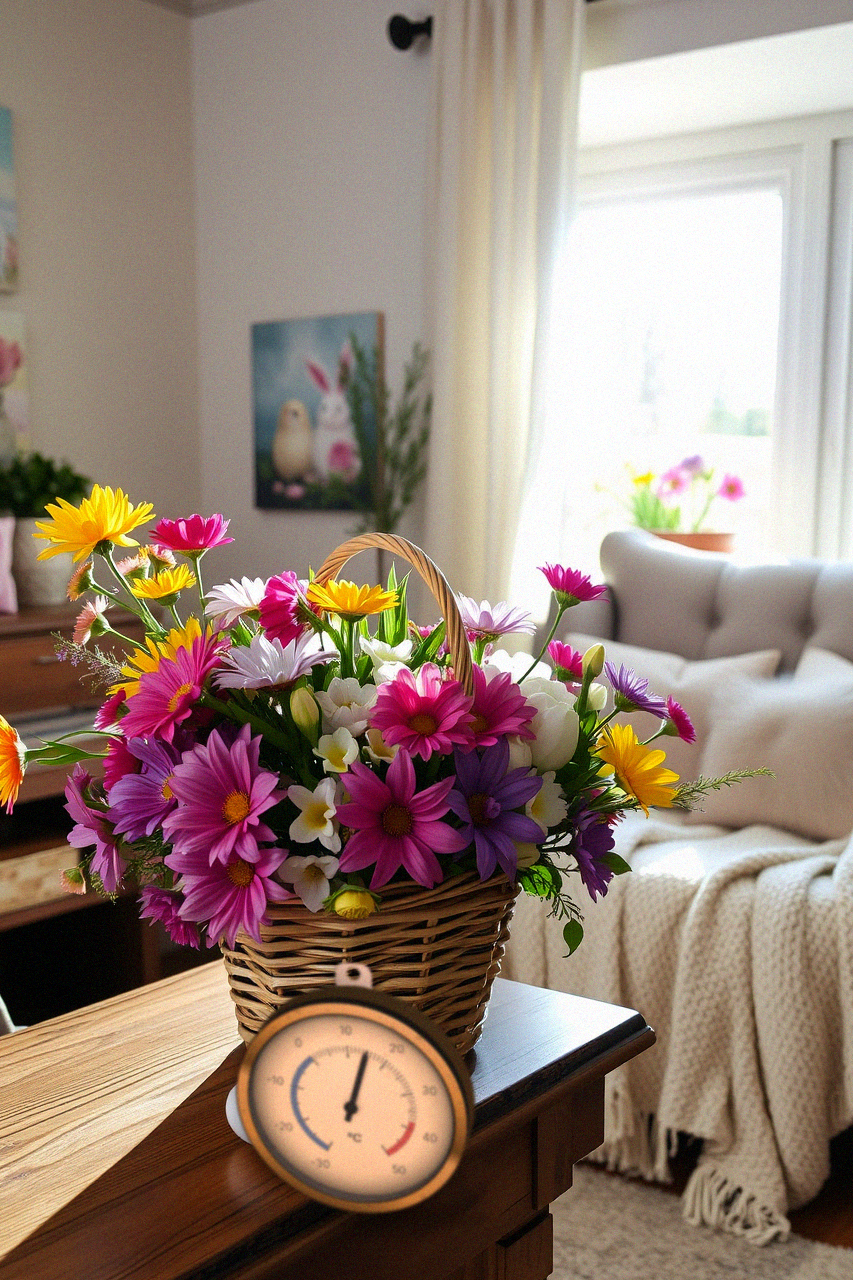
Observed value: {"value": 15, "unit": "°C"}
